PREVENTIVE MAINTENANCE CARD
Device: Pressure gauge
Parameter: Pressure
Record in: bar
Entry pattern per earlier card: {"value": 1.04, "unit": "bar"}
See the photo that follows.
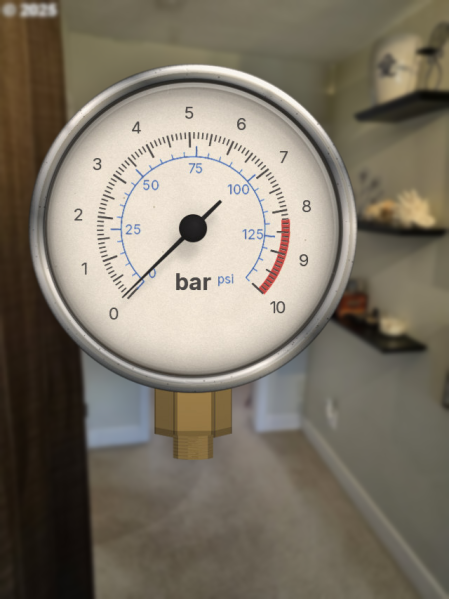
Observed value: {"value": 0.1, "unit": "bar"}
